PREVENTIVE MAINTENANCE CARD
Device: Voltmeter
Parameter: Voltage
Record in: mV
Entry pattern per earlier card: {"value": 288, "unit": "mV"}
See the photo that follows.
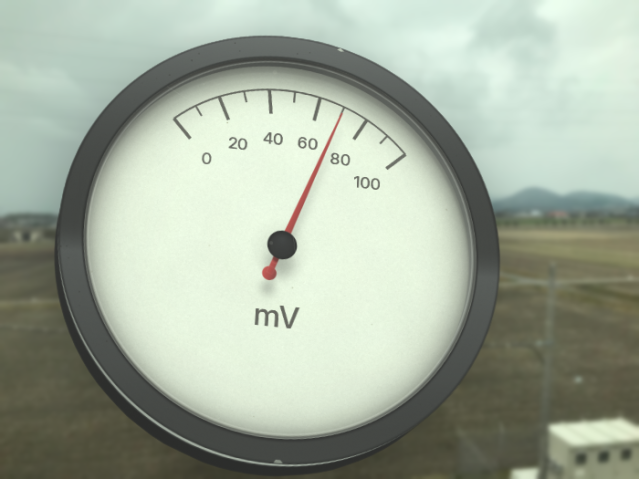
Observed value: {"value": 70, "unit": "mV"}
